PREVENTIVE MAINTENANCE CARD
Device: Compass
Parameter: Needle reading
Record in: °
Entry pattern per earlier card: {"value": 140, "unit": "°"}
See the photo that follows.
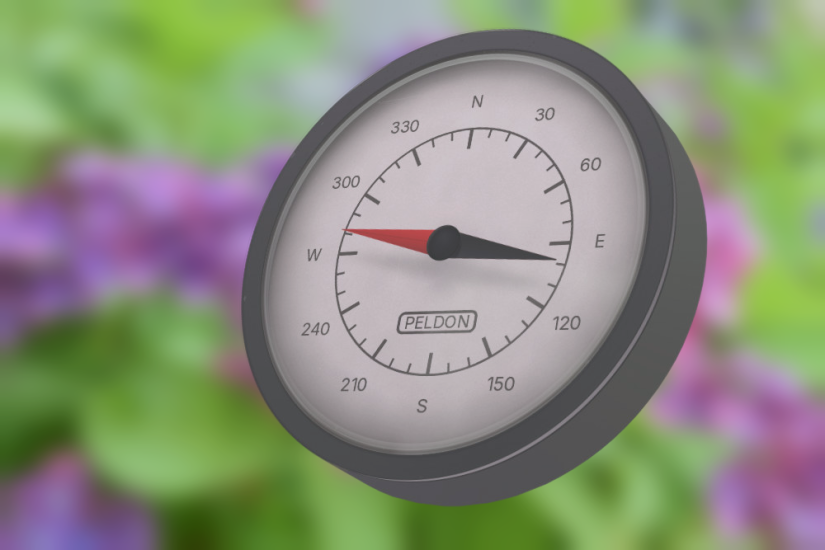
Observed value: {"value": 280, "unit": "°"}
